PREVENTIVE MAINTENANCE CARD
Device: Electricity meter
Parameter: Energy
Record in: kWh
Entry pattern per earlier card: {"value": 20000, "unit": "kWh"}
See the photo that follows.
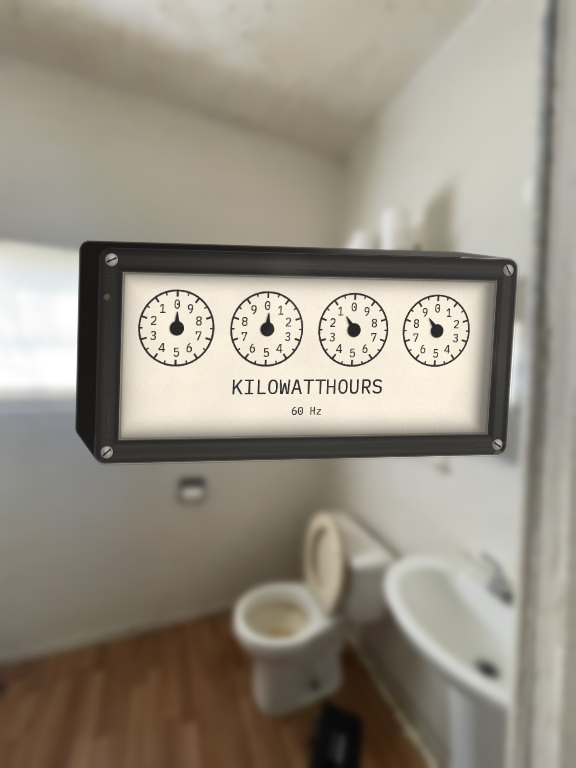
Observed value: {"value": 9, "unit": "kWh"}
